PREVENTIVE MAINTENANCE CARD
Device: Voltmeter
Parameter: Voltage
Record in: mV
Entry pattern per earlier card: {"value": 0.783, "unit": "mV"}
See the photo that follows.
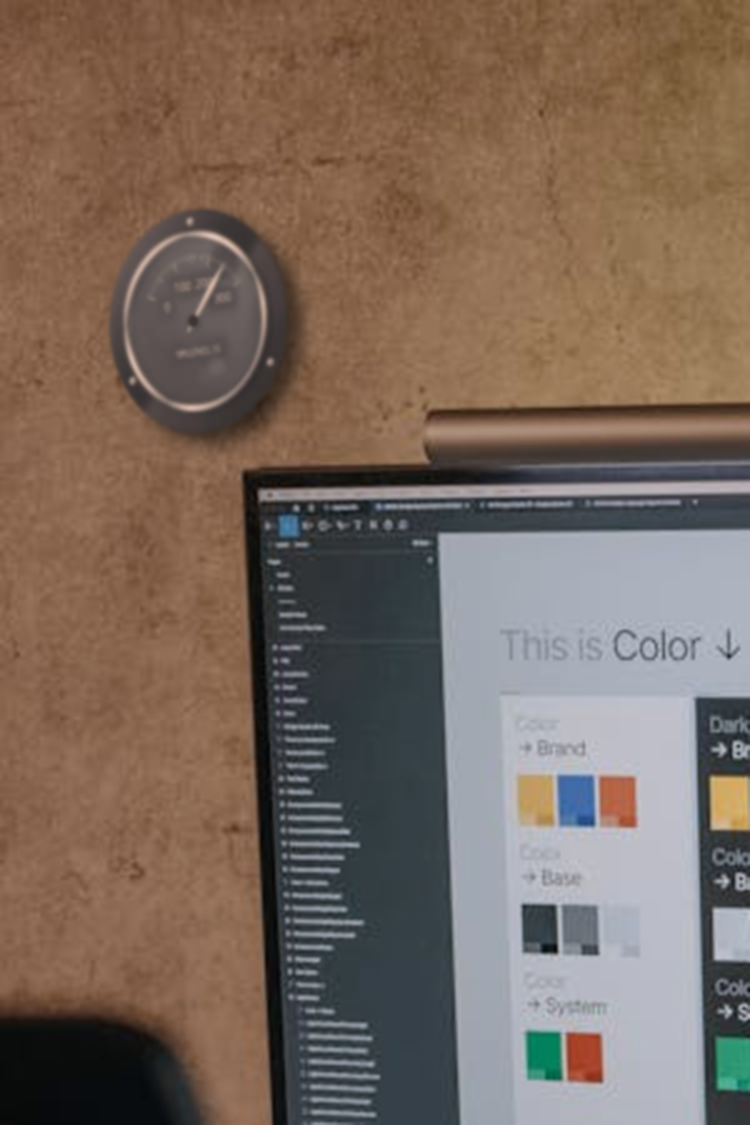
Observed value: {"value": 250, "unit": "mV"}
